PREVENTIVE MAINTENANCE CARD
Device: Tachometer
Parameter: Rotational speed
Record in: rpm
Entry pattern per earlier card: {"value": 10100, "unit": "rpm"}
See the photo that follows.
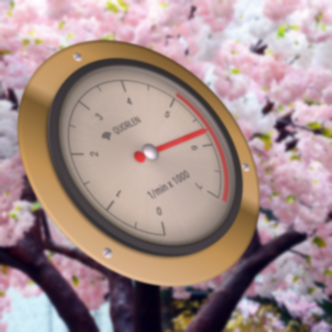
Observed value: {"value": 5750, "unit": "rpm"}
